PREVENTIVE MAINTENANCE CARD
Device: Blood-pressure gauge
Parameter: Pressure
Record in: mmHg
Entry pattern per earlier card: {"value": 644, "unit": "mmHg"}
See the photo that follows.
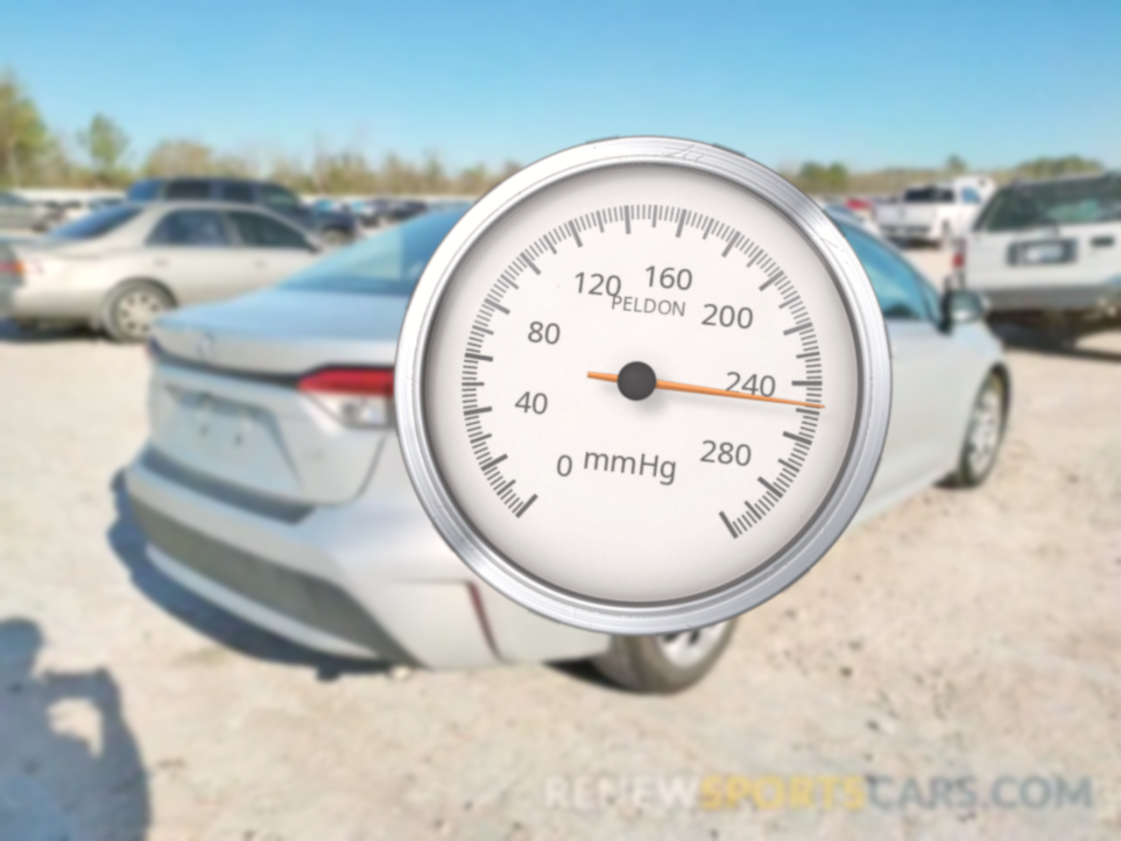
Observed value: {"value": 248, "unit": "mmHg"}
